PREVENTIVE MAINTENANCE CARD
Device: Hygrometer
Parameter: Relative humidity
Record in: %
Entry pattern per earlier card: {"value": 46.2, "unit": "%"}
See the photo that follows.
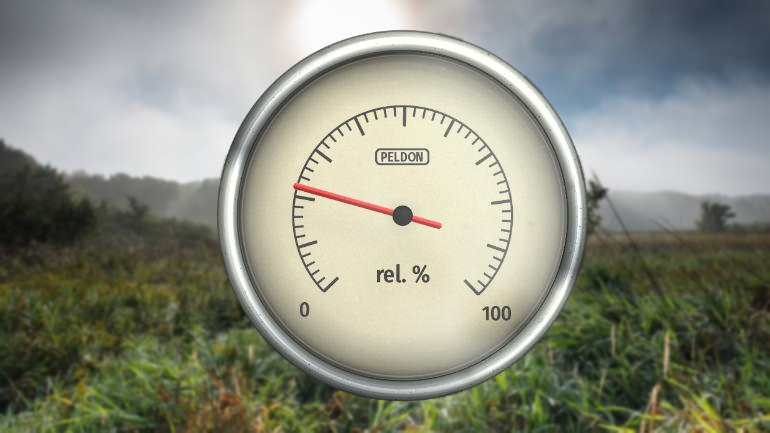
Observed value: {"value": 22, "unit": "%"}
